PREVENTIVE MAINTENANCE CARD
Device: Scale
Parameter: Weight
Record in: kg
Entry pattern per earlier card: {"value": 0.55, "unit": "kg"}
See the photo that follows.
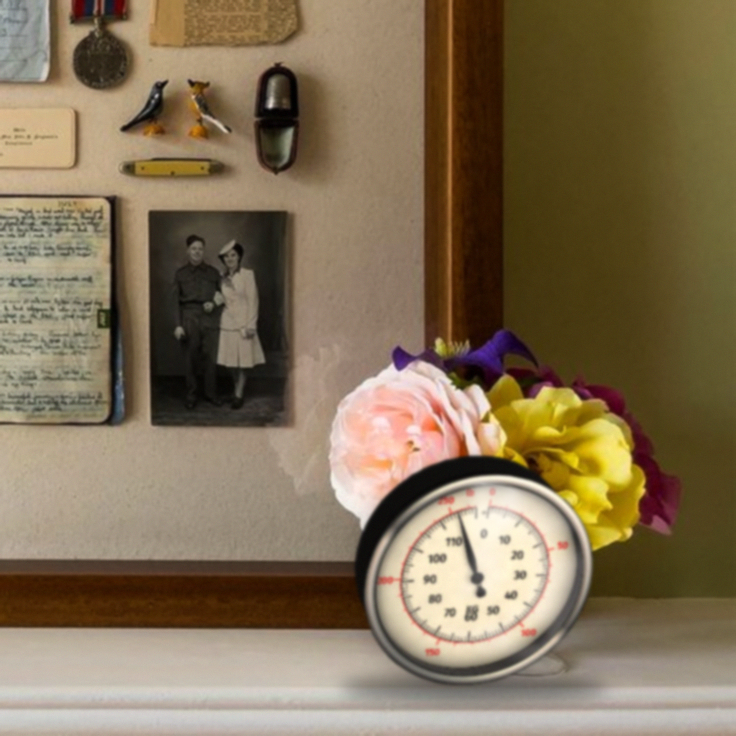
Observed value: {"value": 115, "unit": "kg"}
